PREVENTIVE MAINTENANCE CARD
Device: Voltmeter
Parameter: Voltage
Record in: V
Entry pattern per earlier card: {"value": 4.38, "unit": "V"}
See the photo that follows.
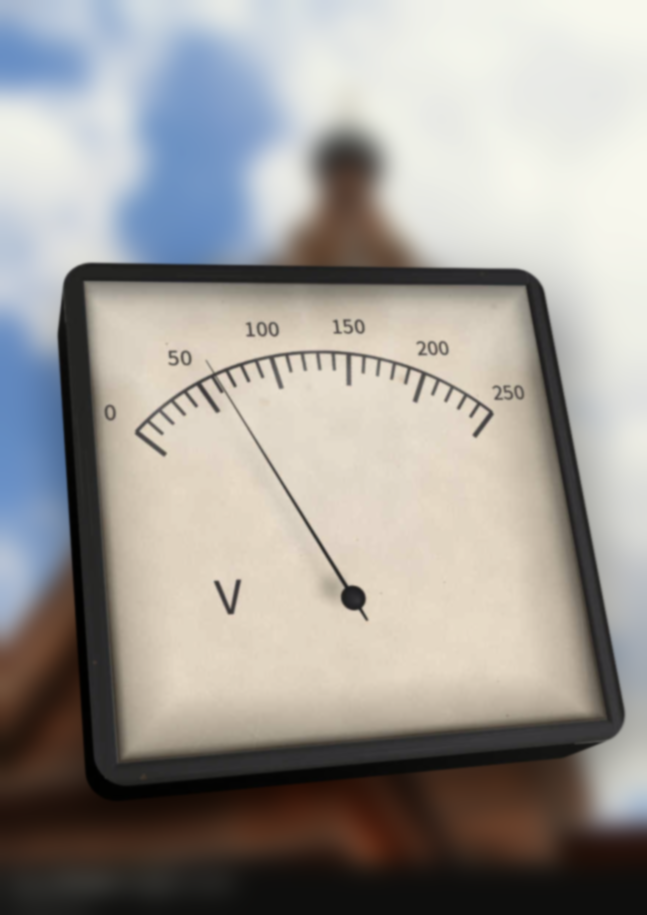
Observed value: {"value": 60, "unit": "V"}
